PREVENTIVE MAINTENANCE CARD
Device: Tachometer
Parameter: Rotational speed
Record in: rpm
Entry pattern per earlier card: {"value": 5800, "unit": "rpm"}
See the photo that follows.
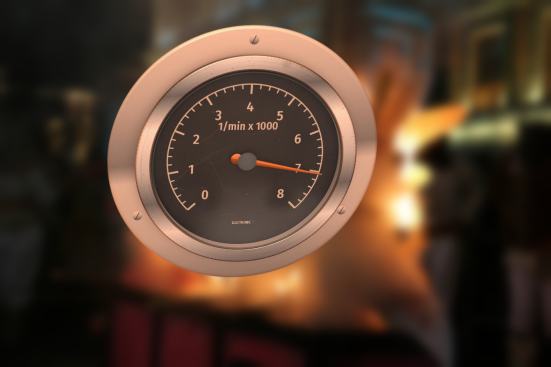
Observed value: {"value": 7000, "unit": "rpm"}
